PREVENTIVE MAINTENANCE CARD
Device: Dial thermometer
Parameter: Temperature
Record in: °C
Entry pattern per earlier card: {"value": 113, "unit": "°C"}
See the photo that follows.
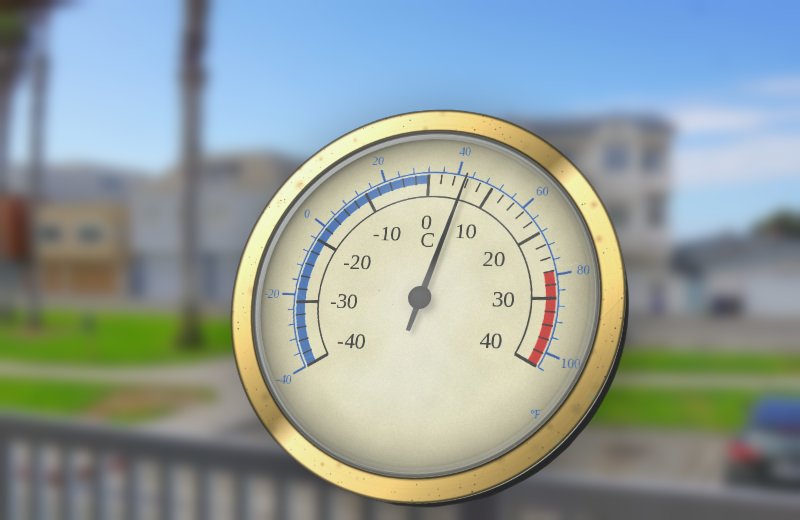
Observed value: {"value": 6, "unit": "°C"}
